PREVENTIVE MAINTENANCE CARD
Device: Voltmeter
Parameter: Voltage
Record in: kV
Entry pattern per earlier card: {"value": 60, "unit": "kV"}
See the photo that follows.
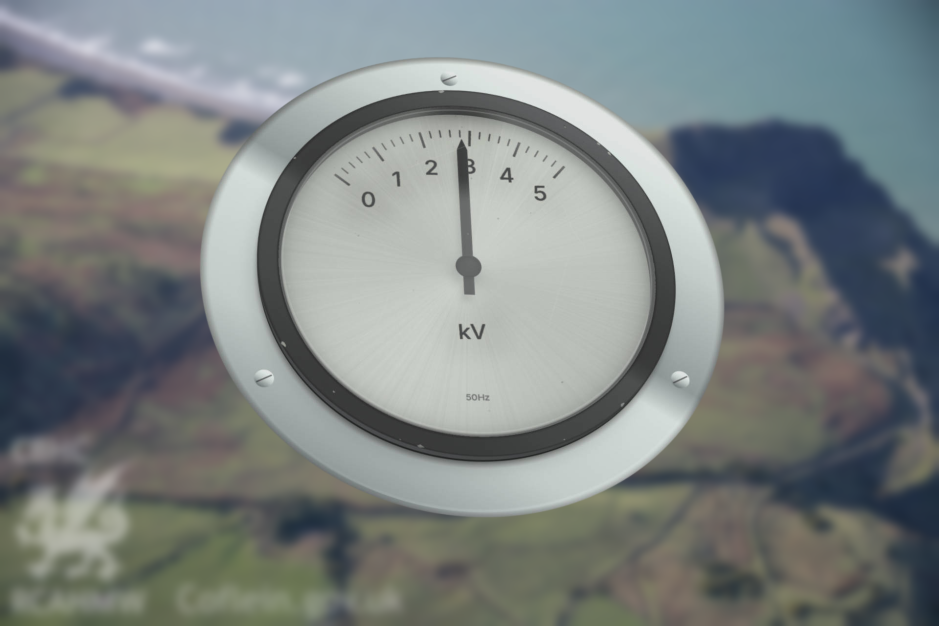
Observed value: {"value": 2.8, "unit": "kV"}
